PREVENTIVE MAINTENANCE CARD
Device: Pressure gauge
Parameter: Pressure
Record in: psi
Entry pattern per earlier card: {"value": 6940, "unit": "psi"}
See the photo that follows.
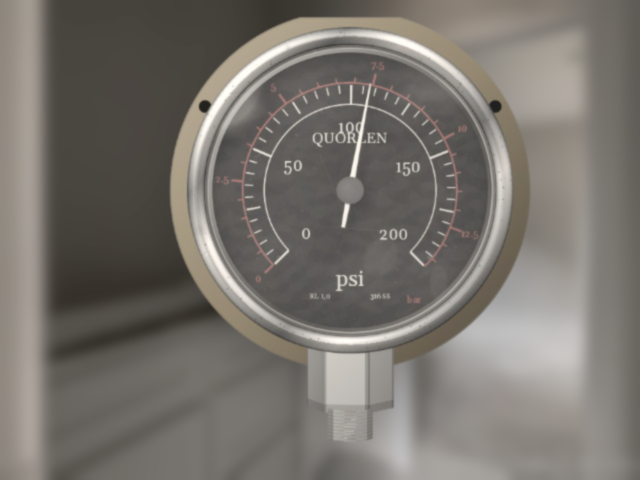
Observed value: {"value": 107.5, "unit": "psi"}
